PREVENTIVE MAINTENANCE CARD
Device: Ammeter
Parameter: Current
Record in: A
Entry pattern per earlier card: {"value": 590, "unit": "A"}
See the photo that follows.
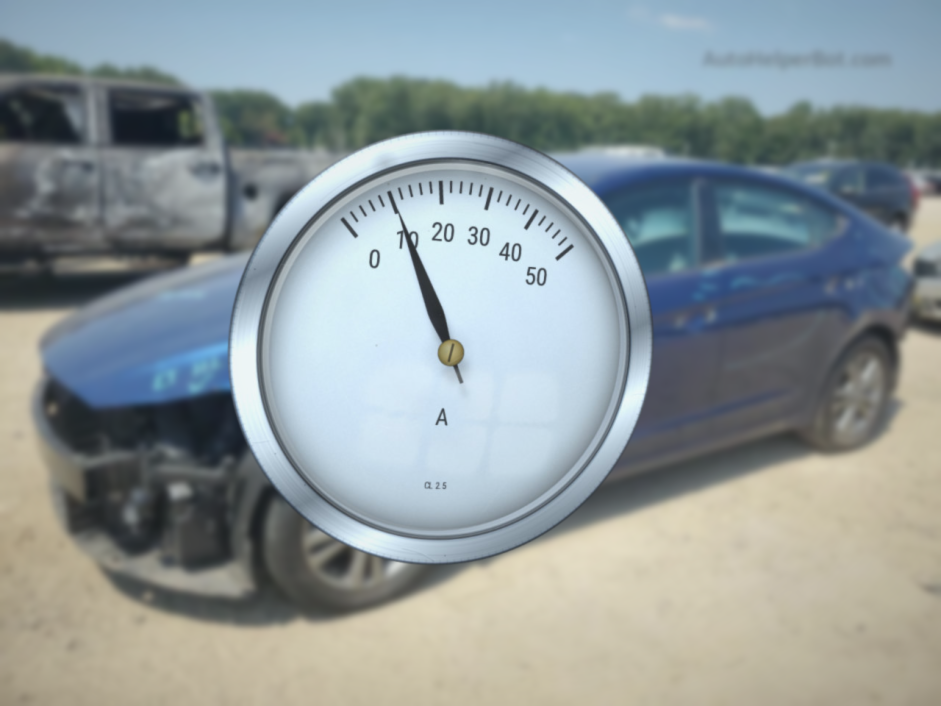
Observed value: {"value": 10, "unit": "A"}
